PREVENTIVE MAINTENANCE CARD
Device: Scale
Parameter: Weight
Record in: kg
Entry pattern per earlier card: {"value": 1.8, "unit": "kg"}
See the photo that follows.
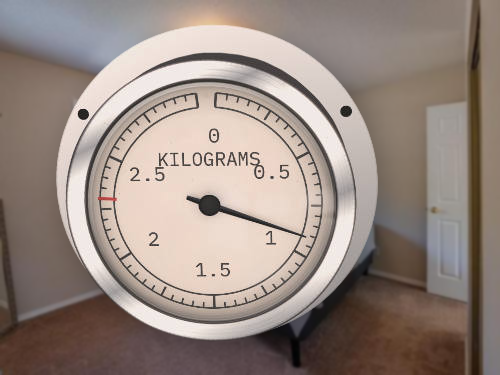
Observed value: {"value": 0.9, "unit": "kg"}
